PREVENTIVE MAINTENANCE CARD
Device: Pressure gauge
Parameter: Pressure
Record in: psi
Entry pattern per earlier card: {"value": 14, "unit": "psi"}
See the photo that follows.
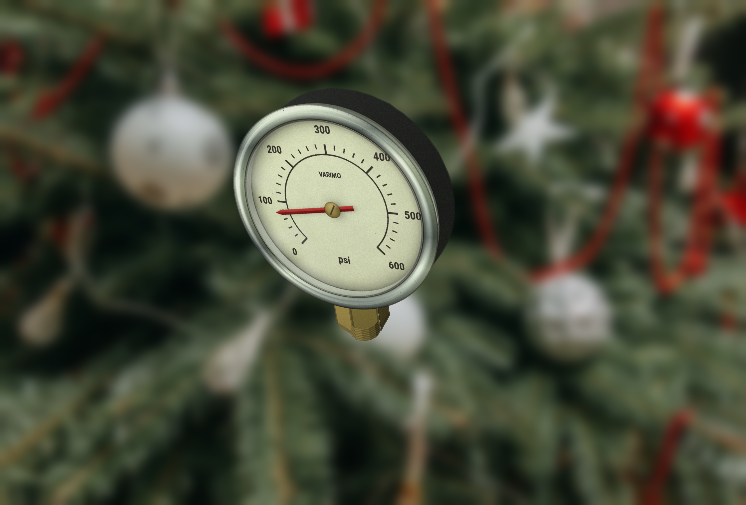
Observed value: {"value": 80, "unit": "psi"}
